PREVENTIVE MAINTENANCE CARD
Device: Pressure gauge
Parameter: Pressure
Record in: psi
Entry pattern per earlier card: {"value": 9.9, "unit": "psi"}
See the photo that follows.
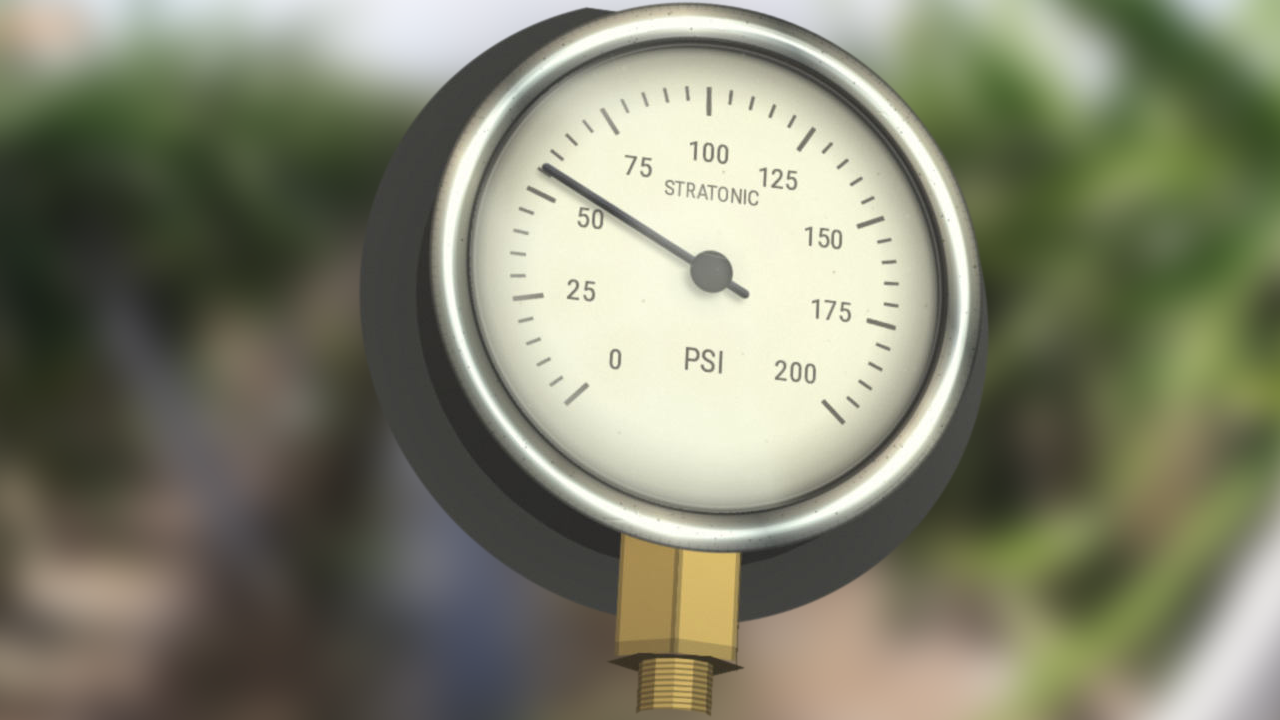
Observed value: {"value": 55, "unit": "psi"}
